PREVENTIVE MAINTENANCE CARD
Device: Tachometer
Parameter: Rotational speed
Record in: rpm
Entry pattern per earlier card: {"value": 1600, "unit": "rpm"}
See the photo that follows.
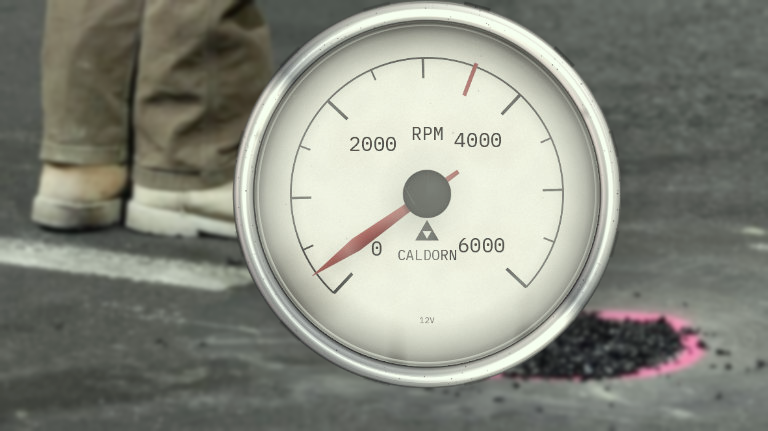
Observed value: {"value": 250, "unit": "rpm"}
